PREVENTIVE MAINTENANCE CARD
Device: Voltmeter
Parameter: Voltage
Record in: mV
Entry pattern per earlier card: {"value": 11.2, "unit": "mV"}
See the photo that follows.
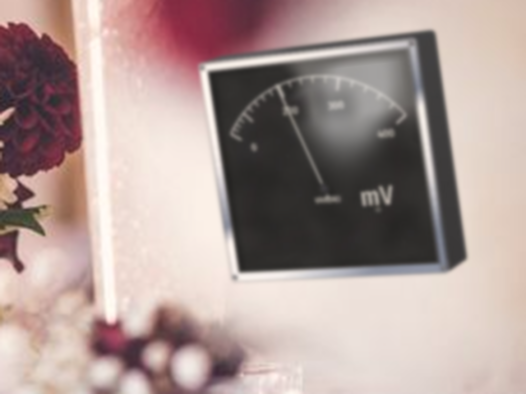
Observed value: {"value": 200, "unit": "mV"}
